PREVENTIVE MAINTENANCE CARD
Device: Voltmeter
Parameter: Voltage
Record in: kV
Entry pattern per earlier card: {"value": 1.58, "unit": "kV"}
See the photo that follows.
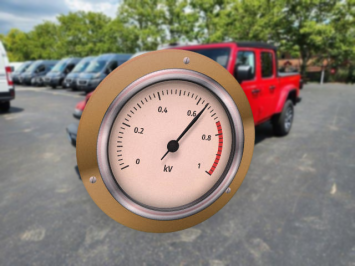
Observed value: {"value": 0.64, "unit": "kV"}
